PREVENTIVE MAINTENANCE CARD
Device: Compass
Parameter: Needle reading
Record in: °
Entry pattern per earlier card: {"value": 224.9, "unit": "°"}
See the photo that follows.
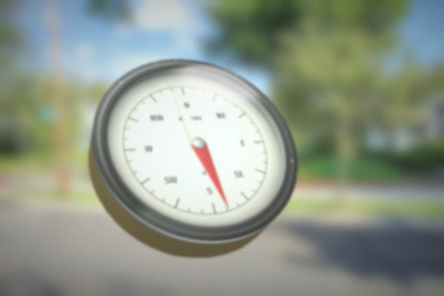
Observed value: {"value": 170, "unit": "°"}
